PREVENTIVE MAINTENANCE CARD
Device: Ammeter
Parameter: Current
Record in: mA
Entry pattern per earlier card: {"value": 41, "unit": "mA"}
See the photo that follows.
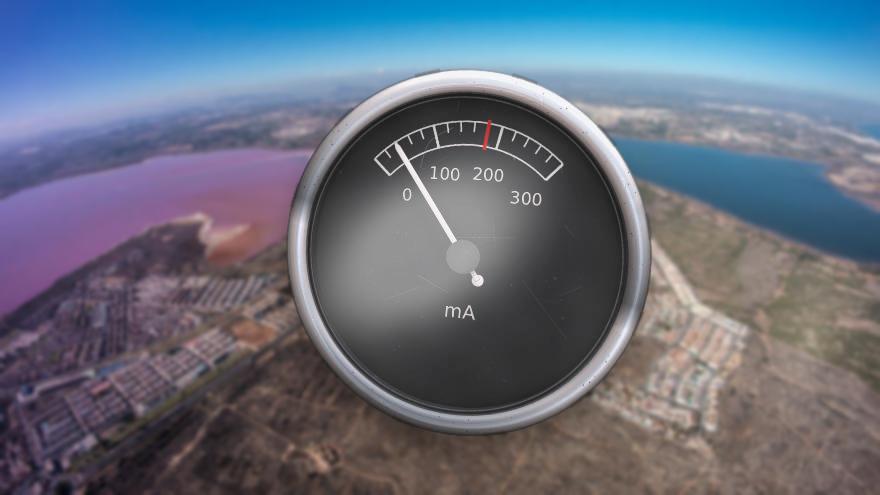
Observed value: {"value": 40, "unit": "mA"}
